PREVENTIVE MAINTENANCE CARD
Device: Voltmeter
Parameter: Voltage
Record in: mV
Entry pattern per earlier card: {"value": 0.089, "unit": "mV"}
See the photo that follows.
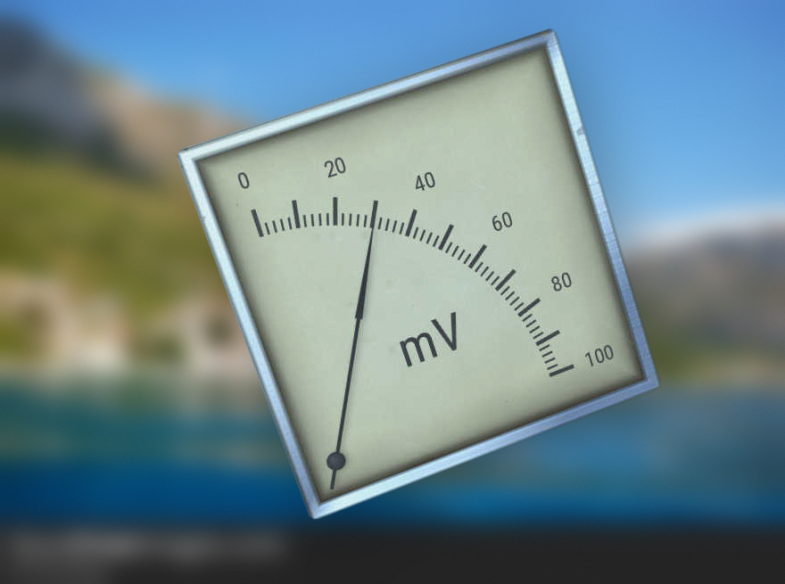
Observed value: {"value": 30, "unit": "mV"}
